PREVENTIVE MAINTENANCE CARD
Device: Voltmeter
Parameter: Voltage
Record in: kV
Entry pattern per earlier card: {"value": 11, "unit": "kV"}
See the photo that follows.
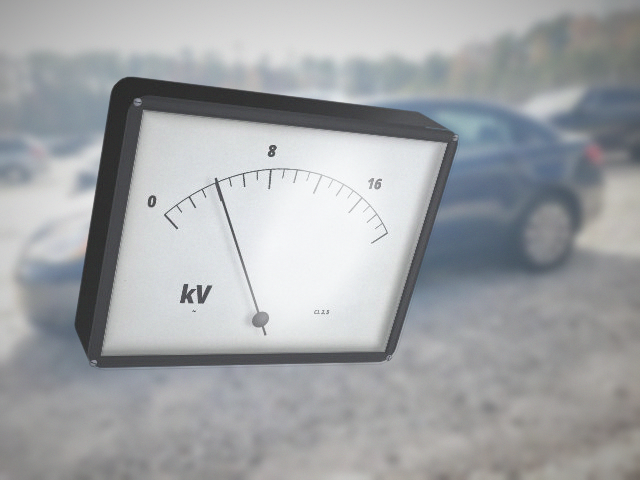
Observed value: {"value": 4, "unit": "kV"}
